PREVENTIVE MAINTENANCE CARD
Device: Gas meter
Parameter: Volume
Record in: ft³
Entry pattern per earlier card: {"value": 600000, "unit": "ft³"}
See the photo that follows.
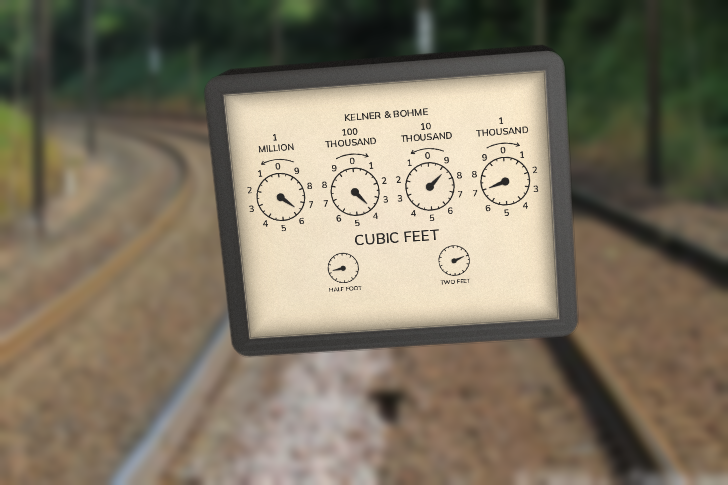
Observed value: {"value": 638700, "unit": "ft³"}
